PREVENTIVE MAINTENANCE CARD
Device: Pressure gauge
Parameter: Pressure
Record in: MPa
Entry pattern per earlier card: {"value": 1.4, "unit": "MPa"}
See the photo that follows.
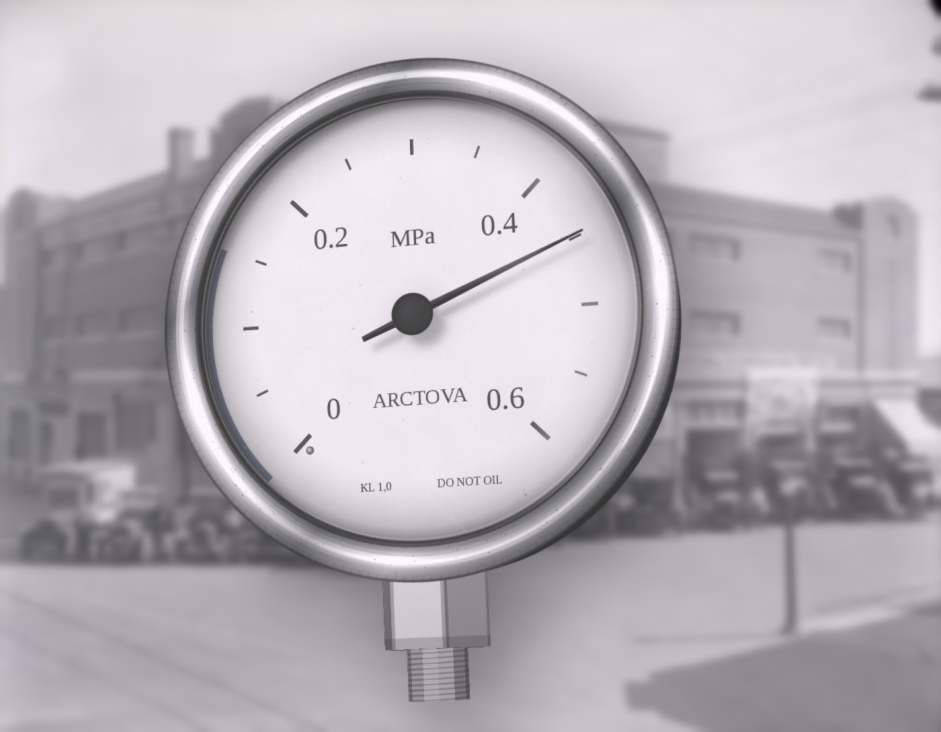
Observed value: {"value": 0.45, "unit": "MPa"}
